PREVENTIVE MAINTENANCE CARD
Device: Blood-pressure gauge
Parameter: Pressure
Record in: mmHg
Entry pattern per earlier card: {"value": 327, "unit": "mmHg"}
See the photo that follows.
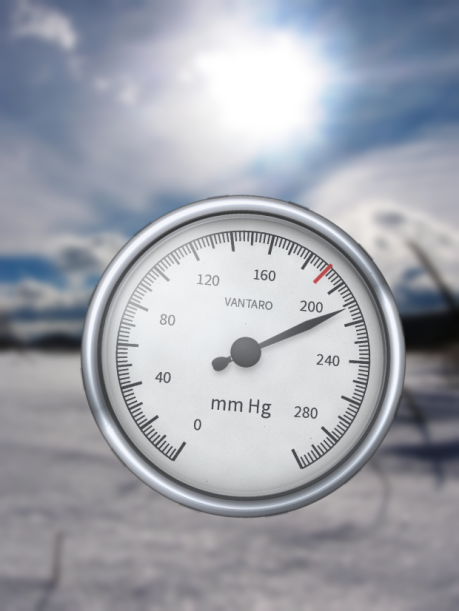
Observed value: {"value": 212, "unit": "mmHg"}
